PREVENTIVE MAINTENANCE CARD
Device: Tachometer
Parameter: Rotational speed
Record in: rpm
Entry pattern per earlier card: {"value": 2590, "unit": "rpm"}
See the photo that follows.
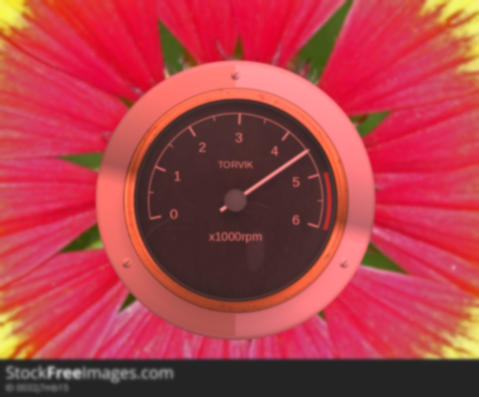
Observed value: {"value": 4500, "unit": "rpm"}
